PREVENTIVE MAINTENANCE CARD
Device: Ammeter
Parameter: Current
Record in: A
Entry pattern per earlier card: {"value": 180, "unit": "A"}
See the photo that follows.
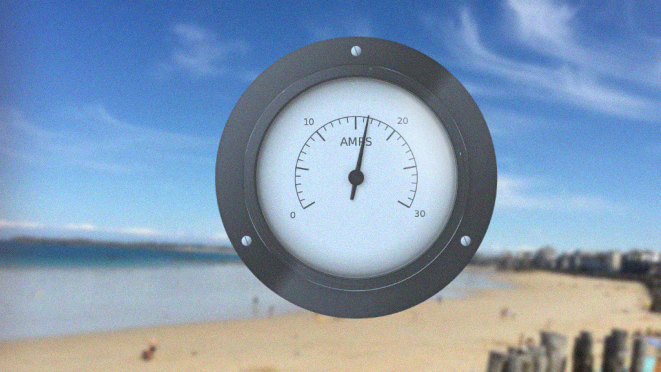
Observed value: {"value": 16.5, "unit": "A"}
